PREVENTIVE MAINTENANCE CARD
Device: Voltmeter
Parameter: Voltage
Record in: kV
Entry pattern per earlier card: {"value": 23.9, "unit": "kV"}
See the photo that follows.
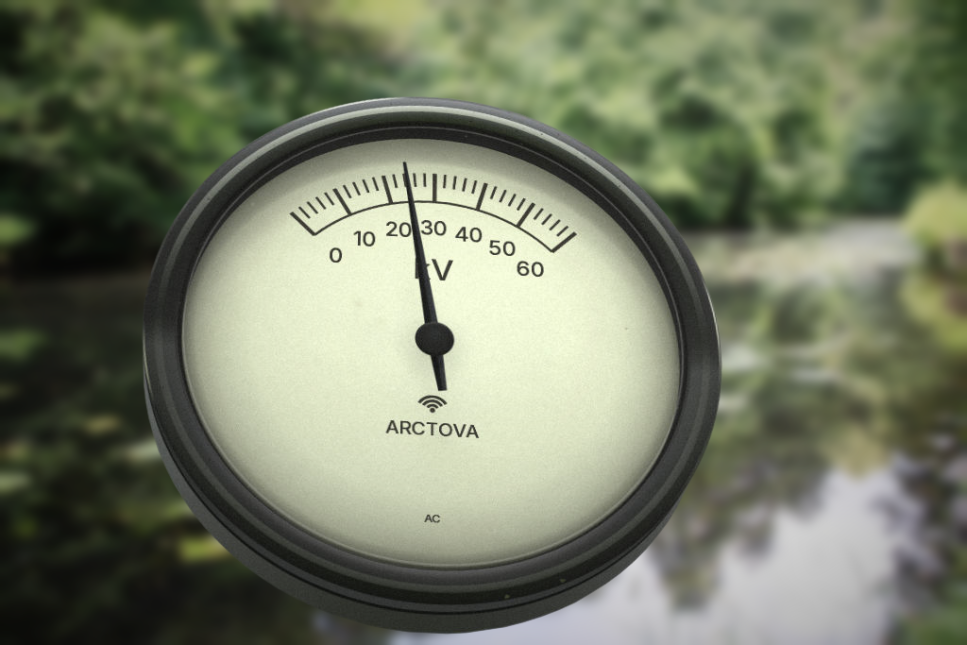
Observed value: {"value": 24, "unit": "kV"}
